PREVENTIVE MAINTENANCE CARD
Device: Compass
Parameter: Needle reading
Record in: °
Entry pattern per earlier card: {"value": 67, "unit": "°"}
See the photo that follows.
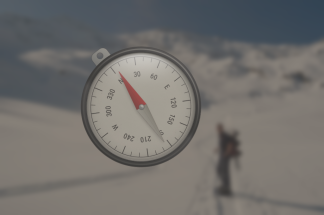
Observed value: {"value": 5, "unit": "°"}
